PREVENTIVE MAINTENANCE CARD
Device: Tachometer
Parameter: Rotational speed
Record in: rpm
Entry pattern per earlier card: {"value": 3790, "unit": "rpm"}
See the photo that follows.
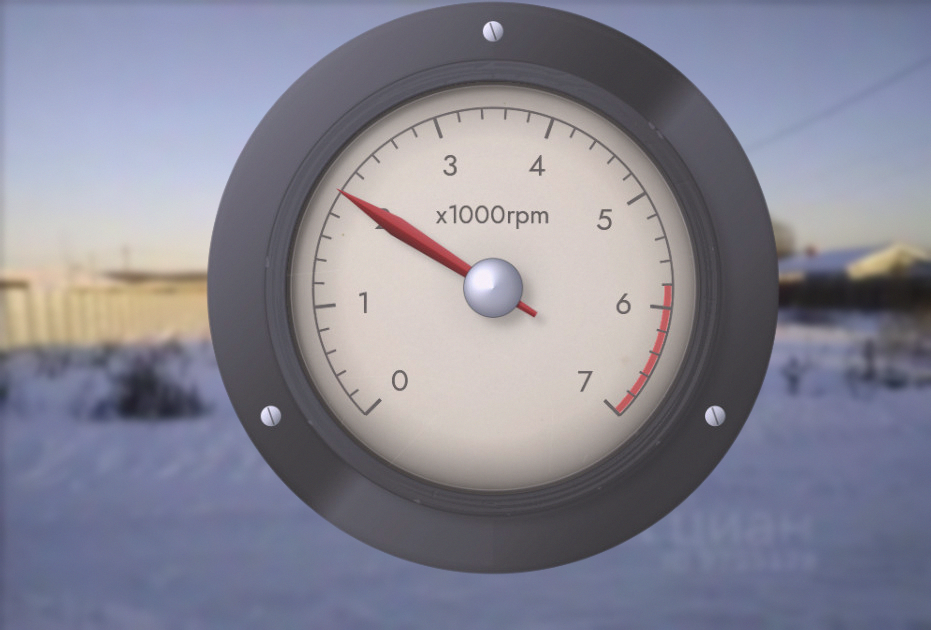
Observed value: {"value": 2000, "unit": "rpm"}
